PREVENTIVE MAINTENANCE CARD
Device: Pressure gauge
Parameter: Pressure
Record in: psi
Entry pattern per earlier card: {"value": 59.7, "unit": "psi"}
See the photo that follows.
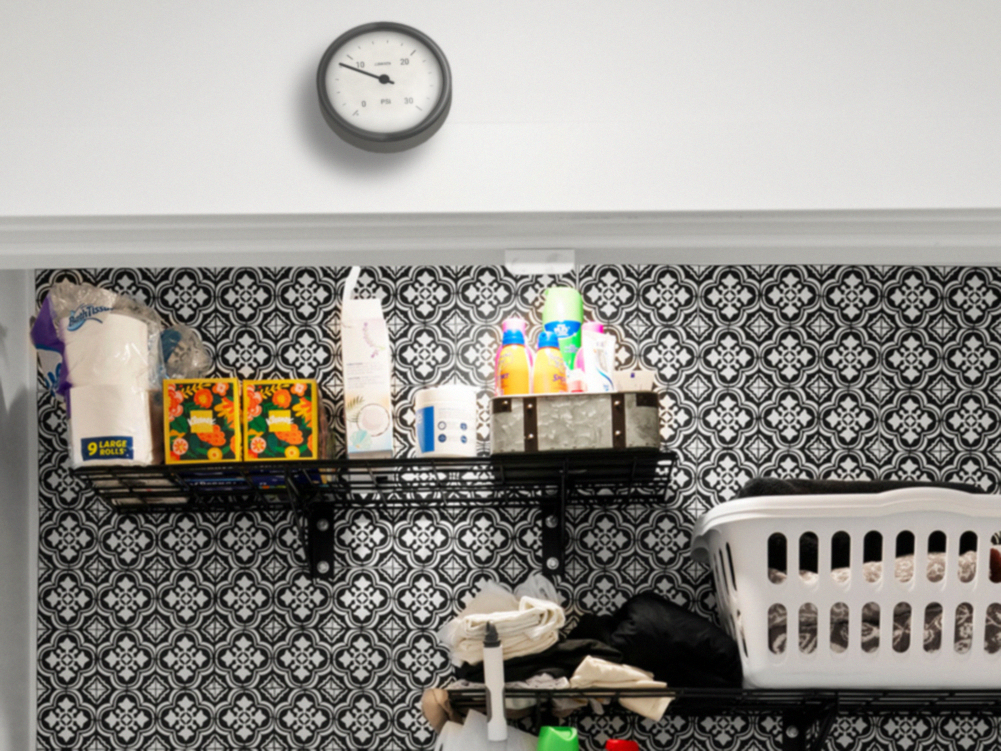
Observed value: {"value": 8, "unit": "psi"}
